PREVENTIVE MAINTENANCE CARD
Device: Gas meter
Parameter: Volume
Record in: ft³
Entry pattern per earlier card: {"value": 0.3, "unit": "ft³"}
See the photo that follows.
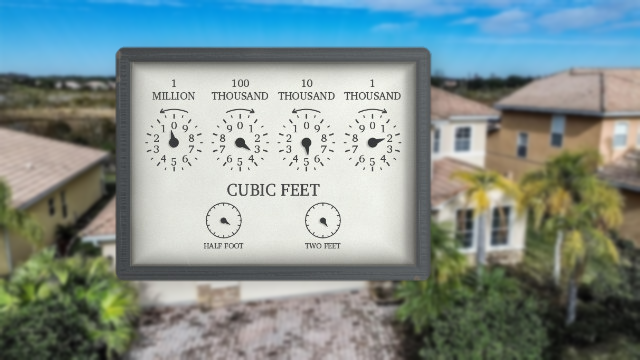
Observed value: {"value": 35200, "unit": "ft³"}
